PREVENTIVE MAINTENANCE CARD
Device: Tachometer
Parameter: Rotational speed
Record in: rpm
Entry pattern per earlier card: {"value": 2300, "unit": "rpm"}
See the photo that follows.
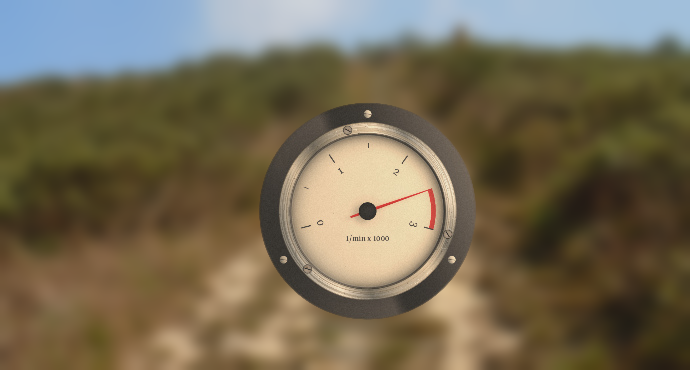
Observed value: {"value": 2500, "unit": "rpm"}
